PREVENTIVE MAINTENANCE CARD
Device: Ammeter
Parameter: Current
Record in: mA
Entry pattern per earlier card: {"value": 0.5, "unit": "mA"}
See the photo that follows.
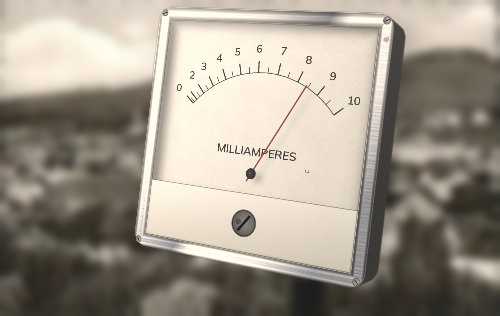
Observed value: {"value": 8.5, "unit": "mA"}
